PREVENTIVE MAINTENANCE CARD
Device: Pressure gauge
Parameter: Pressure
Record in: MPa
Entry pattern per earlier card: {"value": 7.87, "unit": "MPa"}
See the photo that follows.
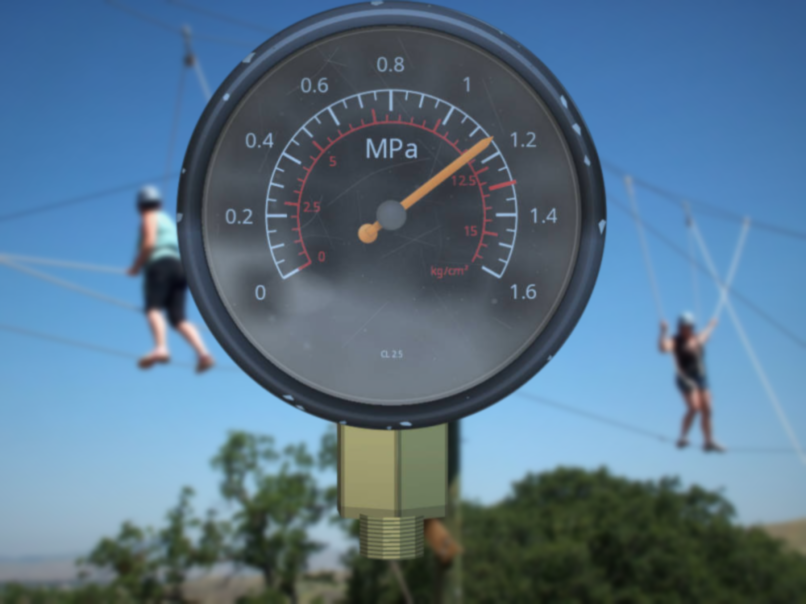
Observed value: {"value": 1.15, "unit": "MPa"}
